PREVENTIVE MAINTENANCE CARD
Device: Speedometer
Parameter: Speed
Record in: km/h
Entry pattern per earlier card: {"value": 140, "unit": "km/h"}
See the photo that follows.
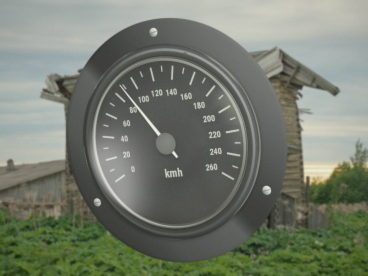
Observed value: {"value": 90, "unit": "km/h"}
